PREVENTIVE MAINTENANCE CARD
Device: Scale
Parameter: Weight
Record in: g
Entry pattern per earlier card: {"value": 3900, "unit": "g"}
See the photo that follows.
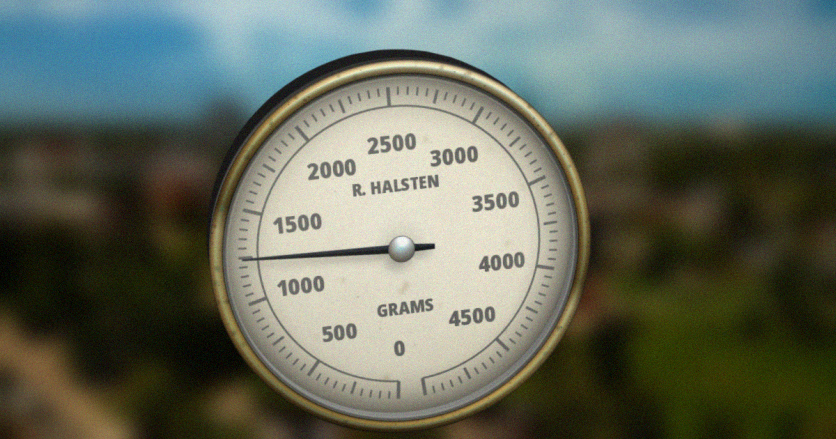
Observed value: {"value": 1250, "unit": "g"}
